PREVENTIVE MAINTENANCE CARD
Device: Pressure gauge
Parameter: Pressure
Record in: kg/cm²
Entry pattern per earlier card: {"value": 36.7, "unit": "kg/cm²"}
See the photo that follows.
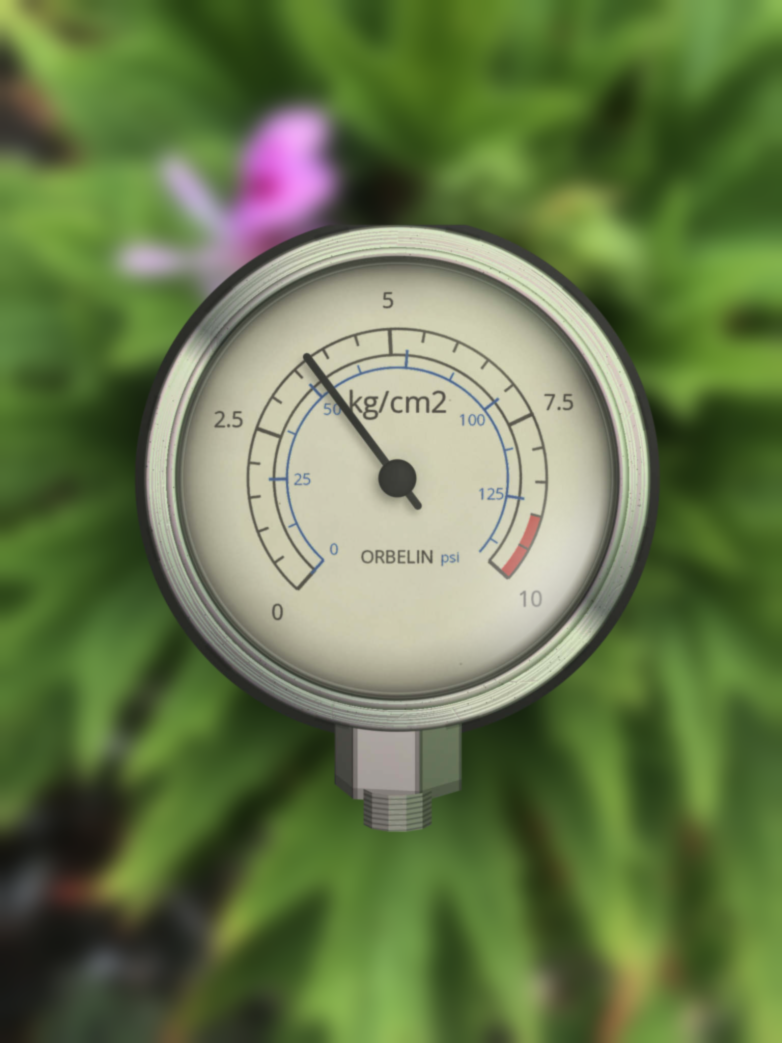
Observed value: {"value": 3.75, "unit": "kg/cm²"}
